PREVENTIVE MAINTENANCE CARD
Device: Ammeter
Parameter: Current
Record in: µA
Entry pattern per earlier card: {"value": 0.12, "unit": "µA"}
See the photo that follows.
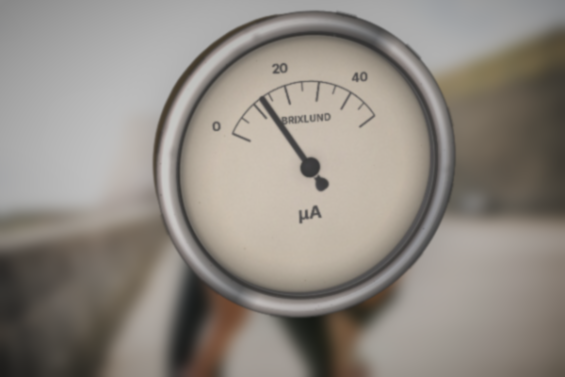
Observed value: {"value": 12.5, "unit": "µA"}
